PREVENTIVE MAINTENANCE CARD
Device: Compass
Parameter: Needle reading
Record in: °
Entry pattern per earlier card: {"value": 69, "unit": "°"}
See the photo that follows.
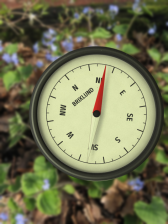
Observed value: {"value": 50, "unit": "°"}
